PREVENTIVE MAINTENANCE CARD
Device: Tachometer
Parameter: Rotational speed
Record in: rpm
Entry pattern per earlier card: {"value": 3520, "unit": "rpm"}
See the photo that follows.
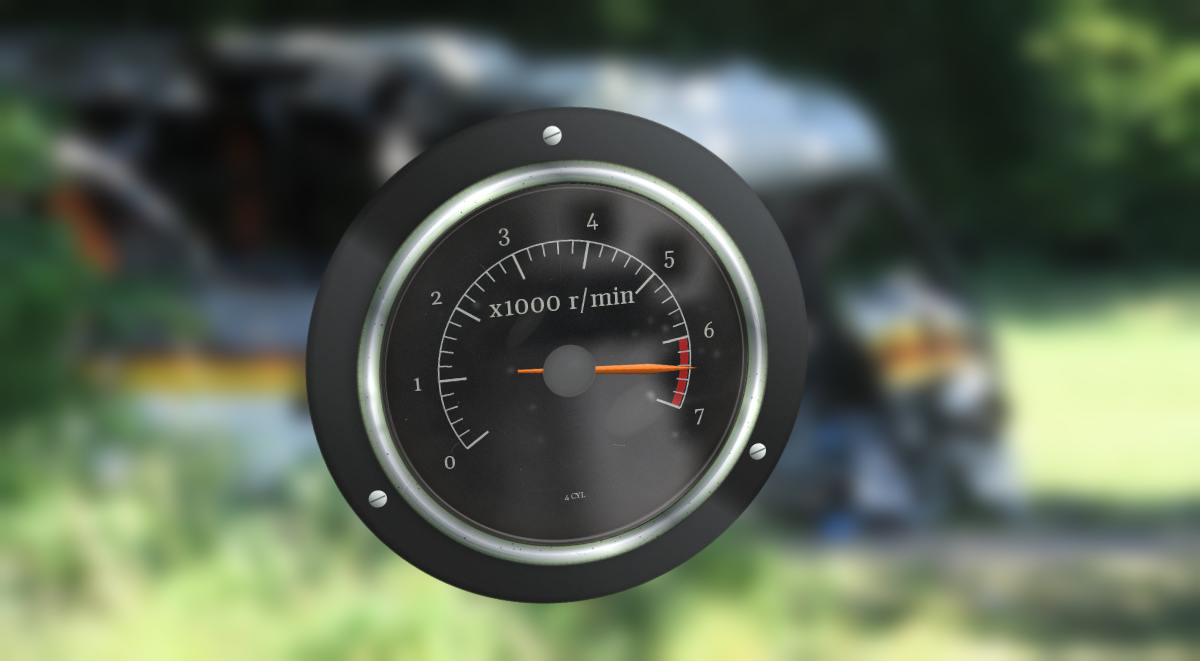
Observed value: {"value": 6400, "unit": "rpm"}
